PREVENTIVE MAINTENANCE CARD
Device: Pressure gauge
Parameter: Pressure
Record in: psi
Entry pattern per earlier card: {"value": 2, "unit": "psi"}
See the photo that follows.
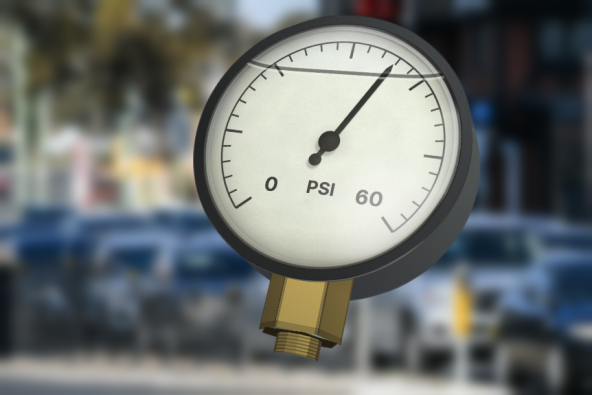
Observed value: {"value": 36, "unit": "psi"}
